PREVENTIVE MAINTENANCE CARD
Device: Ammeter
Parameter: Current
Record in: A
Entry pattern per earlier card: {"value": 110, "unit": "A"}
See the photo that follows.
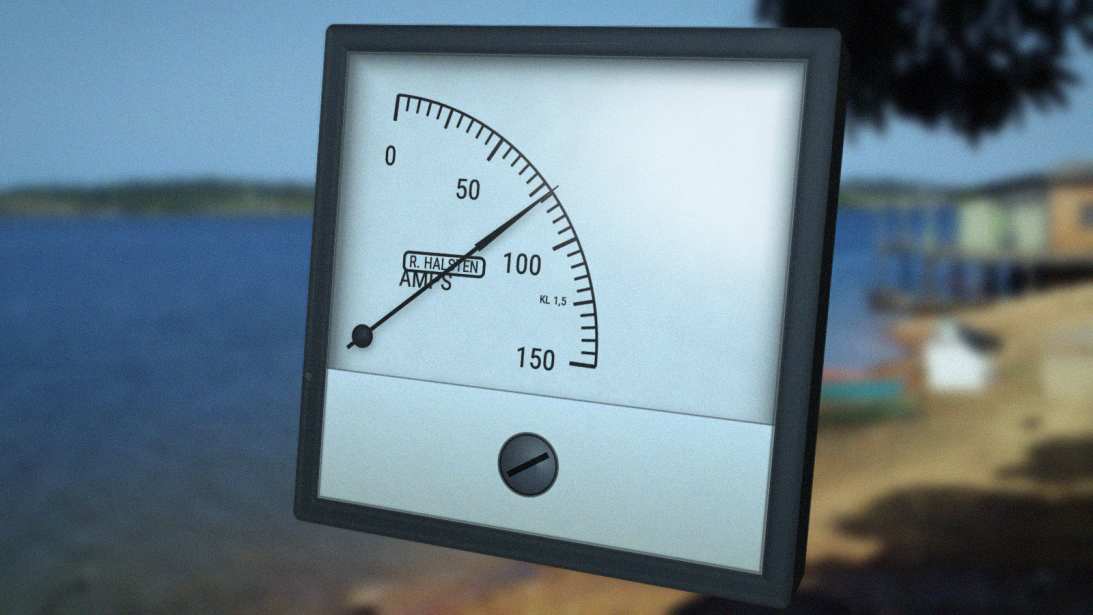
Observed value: {"value": 80, "unit": "A"}
